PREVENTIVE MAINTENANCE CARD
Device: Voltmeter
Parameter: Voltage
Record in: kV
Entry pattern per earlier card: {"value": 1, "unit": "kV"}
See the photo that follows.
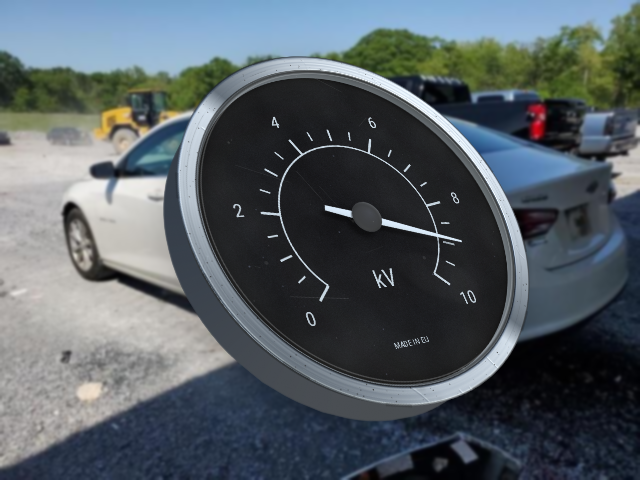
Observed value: {"value": 9, "unit": "kV"}
